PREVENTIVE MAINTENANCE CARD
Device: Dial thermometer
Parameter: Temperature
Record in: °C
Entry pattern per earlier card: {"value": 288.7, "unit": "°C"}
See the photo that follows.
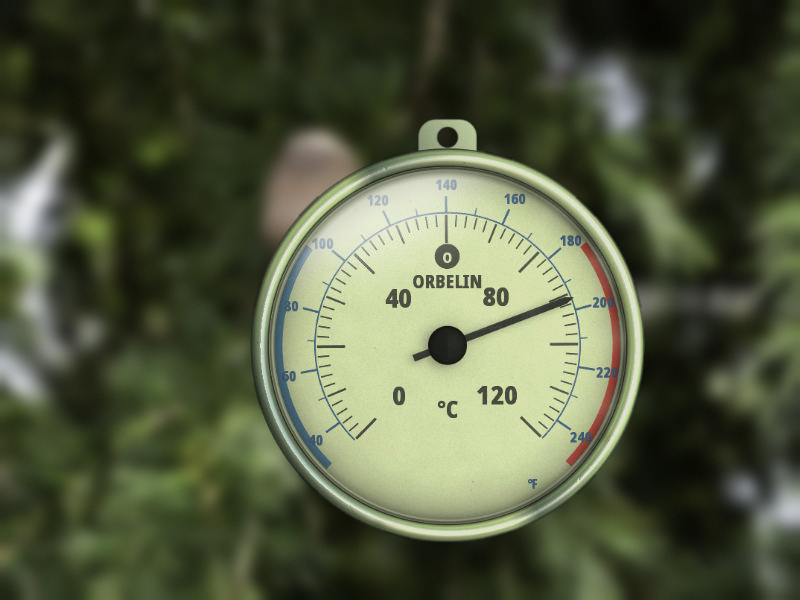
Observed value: {"value": 91, "unit": "°C"}
